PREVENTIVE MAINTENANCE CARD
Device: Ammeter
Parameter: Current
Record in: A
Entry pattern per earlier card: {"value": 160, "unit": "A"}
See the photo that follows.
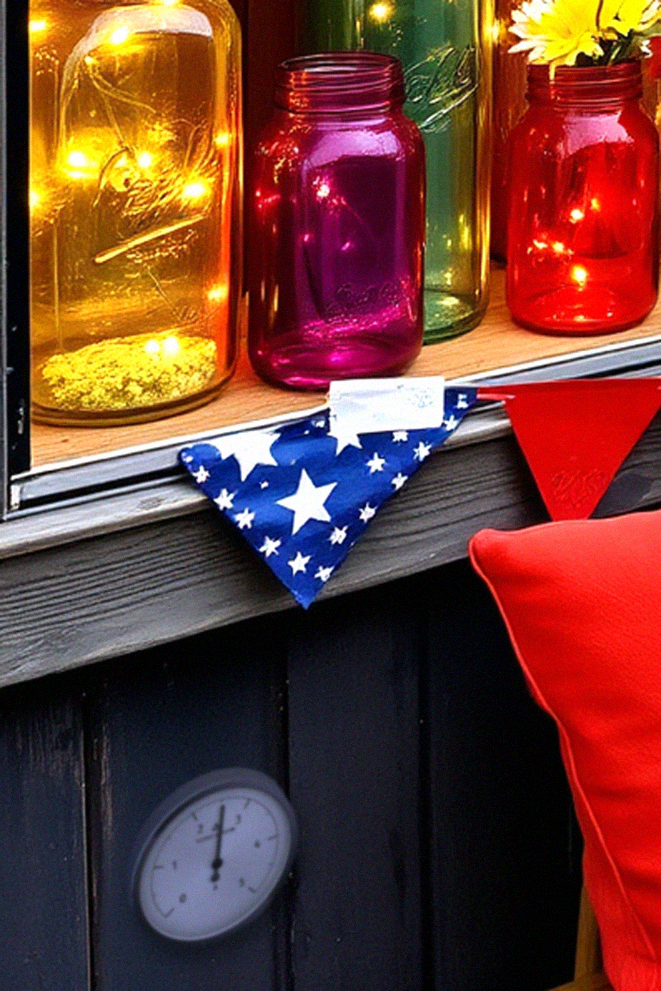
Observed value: {"value": 2.5, "unit": "A"}
